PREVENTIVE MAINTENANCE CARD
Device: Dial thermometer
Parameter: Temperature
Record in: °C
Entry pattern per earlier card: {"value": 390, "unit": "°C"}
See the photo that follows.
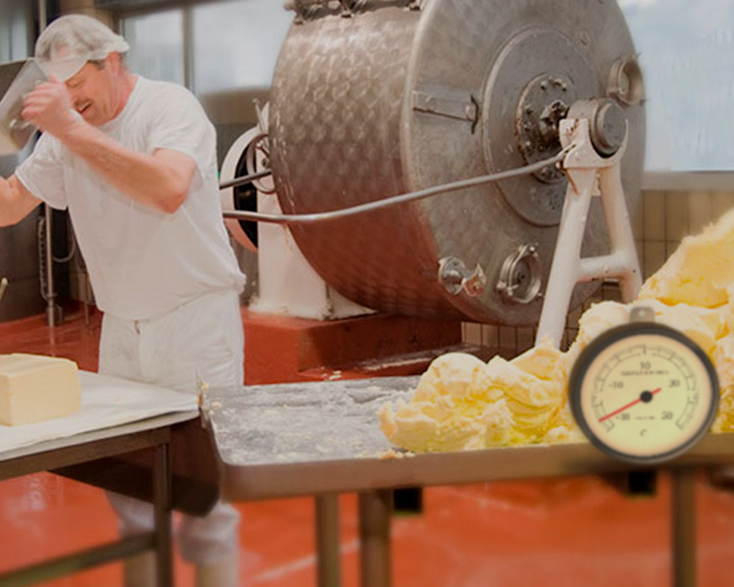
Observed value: {"value": -25, "unit": "°C"}
